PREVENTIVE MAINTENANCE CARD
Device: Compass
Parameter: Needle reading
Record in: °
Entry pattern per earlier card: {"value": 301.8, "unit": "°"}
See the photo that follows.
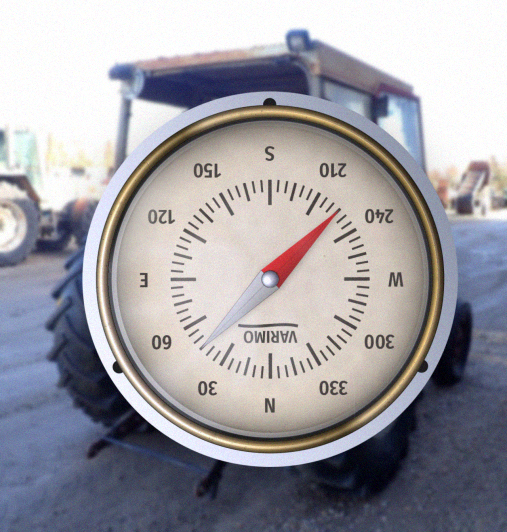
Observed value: {"value": 225, "unit": "°"}
